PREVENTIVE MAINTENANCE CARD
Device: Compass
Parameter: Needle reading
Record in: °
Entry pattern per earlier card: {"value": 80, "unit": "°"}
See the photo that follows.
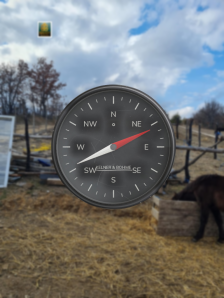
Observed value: {"value": 65, "unit": "°"}
